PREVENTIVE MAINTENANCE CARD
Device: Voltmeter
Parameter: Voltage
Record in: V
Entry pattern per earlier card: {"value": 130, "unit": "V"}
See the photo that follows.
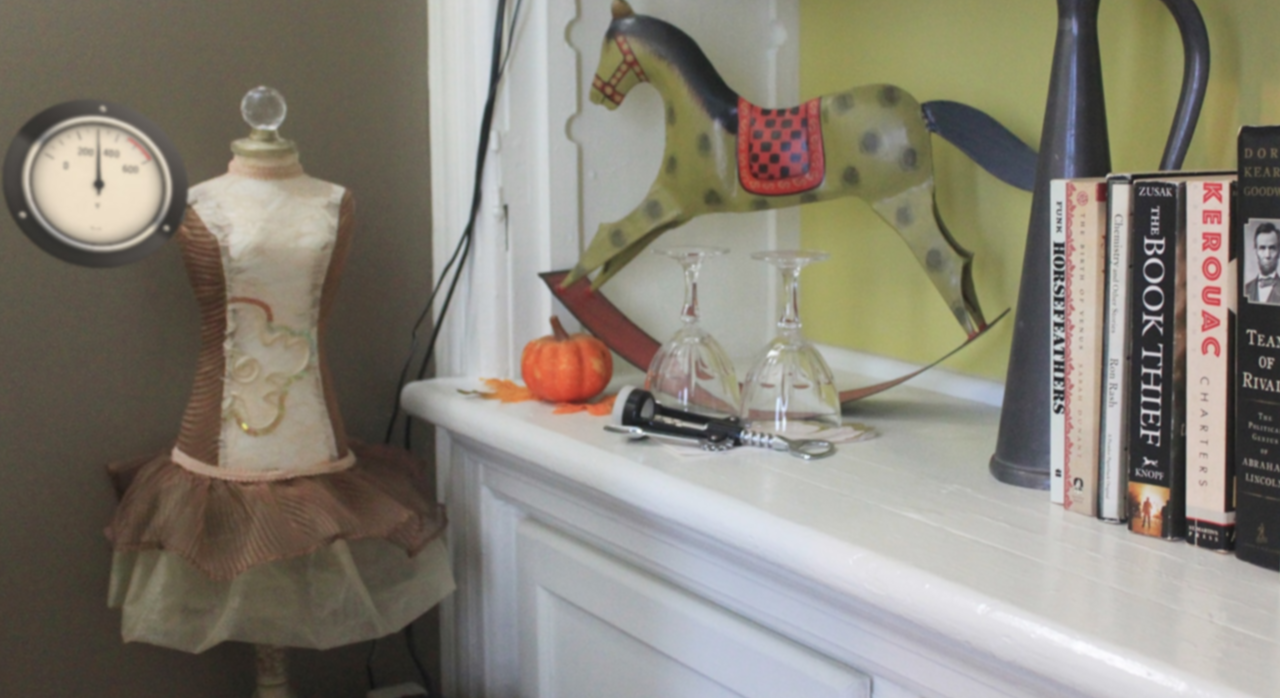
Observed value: {"value": 300, "unit": "V"}
